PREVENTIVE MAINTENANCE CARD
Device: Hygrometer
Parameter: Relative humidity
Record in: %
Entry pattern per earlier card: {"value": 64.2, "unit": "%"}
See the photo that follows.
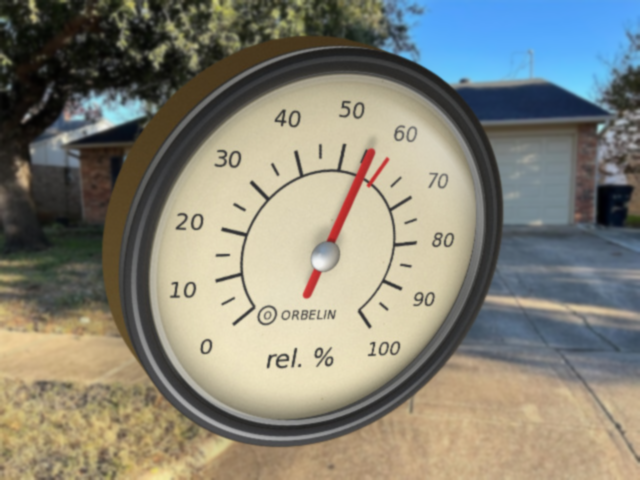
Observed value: {"value": 55, "unit": "%"}
